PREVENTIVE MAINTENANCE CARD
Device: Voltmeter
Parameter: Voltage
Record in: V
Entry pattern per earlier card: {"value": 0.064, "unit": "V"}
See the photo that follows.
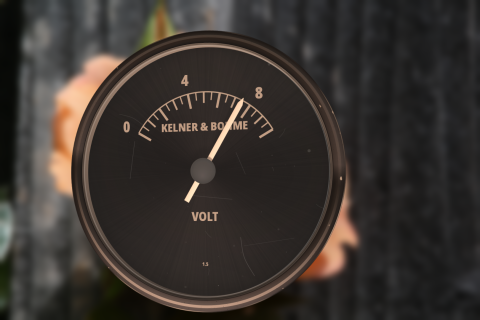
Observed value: {"value": 7.5, "unit": "V"}
